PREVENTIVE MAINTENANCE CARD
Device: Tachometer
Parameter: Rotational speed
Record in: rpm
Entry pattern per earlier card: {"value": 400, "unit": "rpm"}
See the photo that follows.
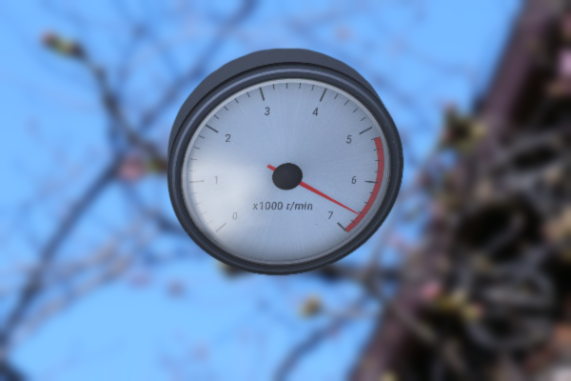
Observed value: {"value": 6600, "unit": "rpm"}
